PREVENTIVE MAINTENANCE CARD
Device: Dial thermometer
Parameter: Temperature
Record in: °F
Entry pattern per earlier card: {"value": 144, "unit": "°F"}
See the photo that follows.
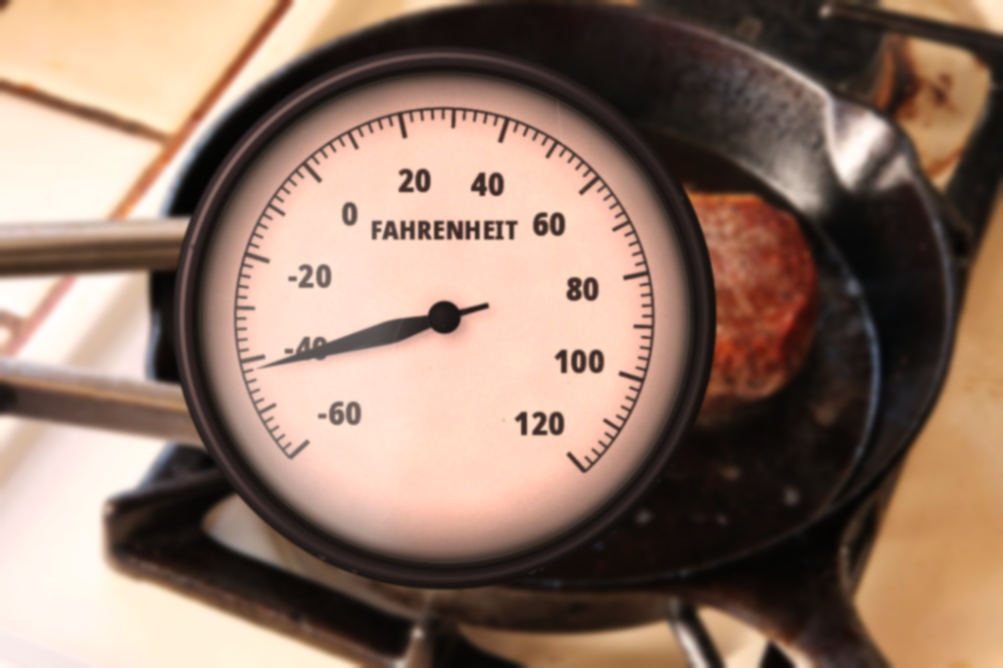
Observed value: {"value": -42, "unit": "°F"}
